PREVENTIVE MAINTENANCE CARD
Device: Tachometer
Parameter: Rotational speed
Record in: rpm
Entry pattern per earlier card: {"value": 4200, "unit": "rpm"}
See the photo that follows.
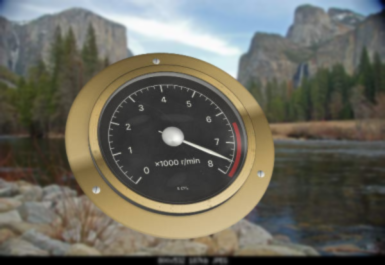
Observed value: {"value": 7600, "unit": "rpm"}
